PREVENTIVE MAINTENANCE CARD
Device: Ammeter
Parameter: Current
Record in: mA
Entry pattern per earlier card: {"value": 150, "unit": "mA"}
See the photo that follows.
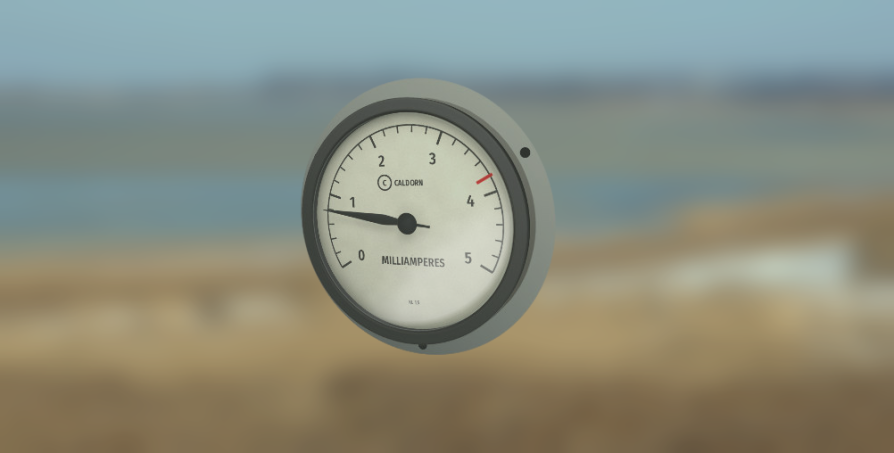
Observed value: {"value": 0.8, "unit": "mA"}
